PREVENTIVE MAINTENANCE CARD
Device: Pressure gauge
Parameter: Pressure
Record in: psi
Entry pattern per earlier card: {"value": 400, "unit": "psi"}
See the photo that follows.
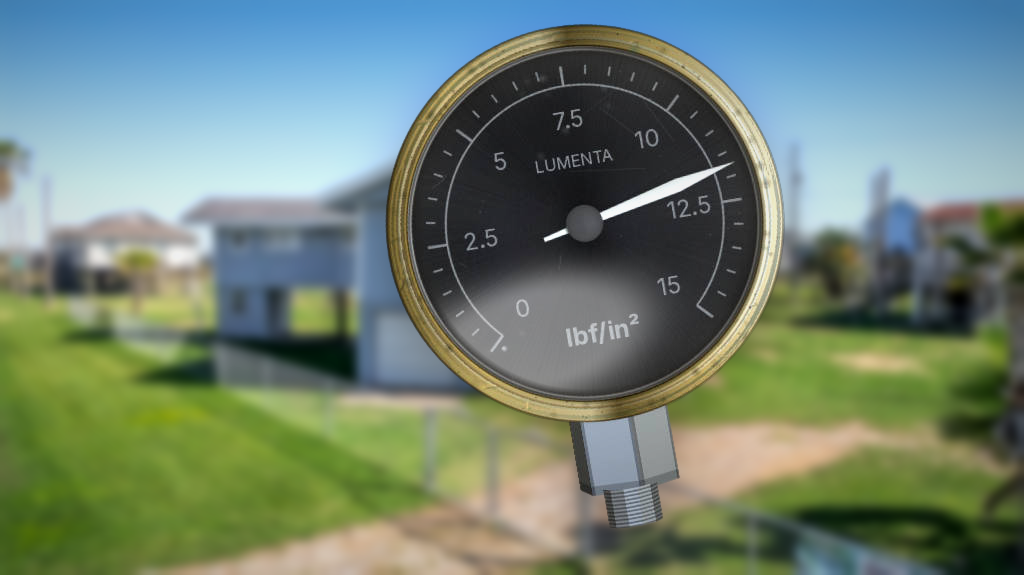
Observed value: {"value": 11.75, "unit": "psi"}
